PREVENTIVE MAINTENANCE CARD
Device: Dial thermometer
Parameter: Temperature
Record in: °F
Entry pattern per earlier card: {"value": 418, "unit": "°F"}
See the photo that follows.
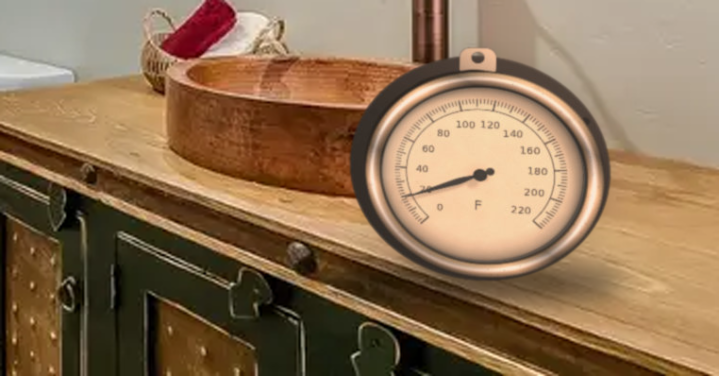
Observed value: {"value": 20, "unit": "°F"}
